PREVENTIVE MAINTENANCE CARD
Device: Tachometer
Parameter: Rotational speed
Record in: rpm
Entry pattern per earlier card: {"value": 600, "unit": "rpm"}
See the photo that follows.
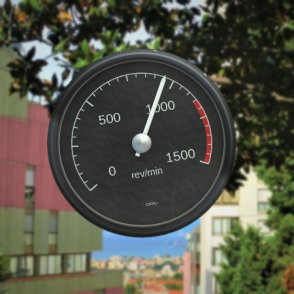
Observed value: {"value": 950, "unit": "rpm"}
